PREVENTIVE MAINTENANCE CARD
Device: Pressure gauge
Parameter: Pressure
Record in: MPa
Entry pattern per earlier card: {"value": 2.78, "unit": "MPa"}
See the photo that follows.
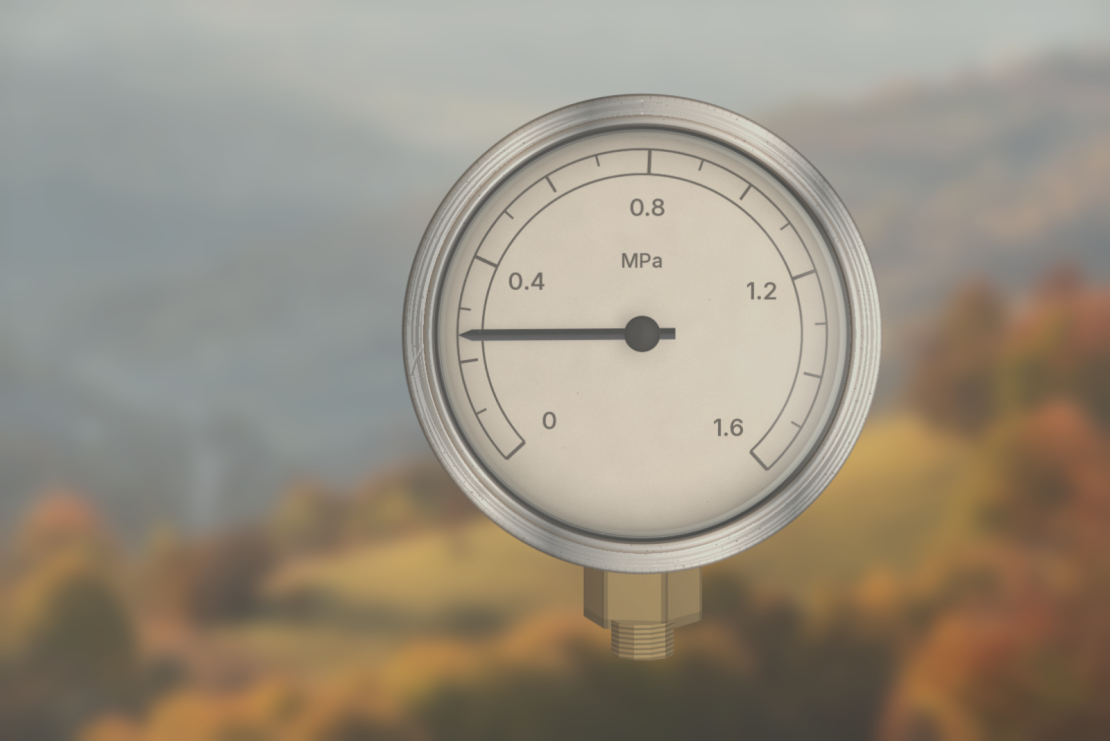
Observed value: {"value": 0.25, "unit": "MPa"}
